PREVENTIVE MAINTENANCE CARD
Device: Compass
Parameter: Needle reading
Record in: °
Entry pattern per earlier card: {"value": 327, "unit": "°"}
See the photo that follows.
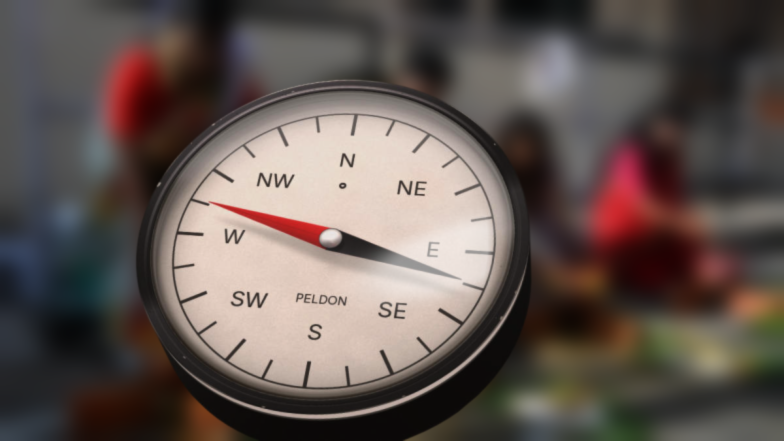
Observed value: {"value": 285, "unit": "°"}
